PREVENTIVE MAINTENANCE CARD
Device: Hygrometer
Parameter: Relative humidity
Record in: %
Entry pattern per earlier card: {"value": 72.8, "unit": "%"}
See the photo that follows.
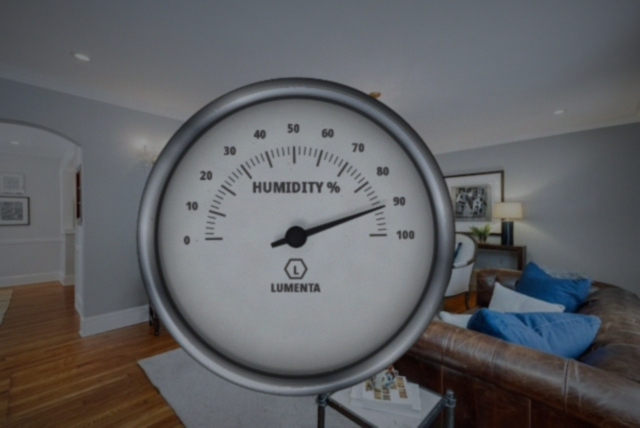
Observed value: {"value": 90, "unit": "%"}
